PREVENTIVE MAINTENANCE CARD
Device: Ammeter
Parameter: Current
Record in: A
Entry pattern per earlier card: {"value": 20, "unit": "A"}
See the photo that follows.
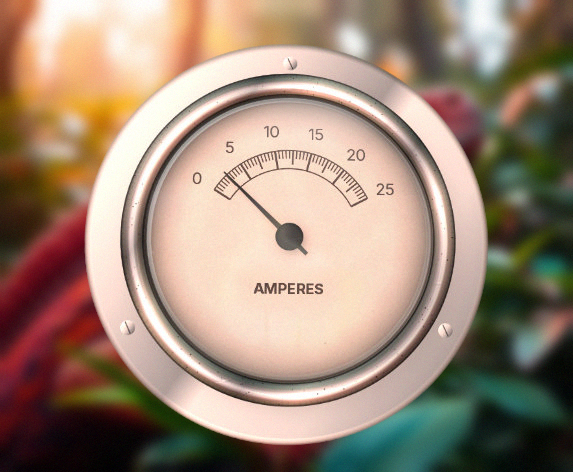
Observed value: {"value": 2.5, "unit": "A"}
